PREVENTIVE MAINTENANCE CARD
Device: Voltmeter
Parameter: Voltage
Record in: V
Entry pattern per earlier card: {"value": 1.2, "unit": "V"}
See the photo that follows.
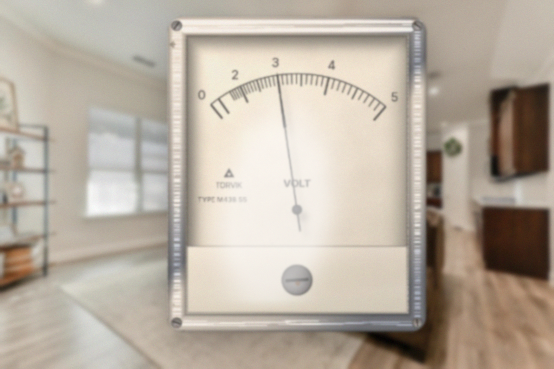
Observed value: {"value": 3, "unit": "V"}
